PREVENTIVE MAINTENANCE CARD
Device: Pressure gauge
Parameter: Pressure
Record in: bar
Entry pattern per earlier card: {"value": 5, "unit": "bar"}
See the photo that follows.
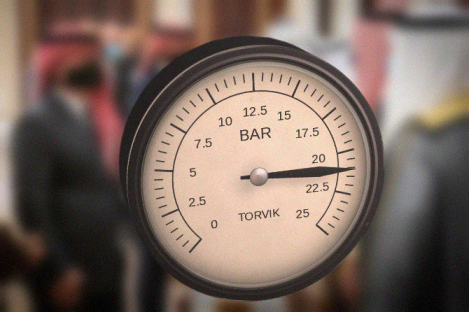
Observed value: {"value": 21, "unit": "bar"}
